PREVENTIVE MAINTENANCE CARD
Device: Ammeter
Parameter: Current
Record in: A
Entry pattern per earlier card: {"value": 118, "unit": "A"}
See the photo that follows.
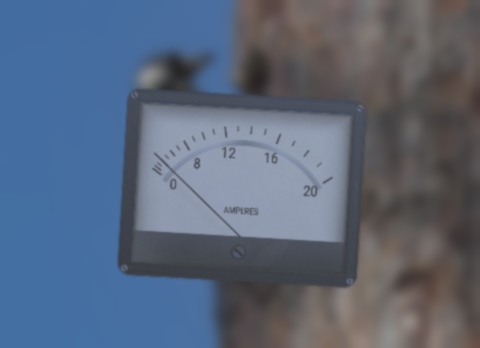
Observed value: {"value": 4, "unit": "A"}
